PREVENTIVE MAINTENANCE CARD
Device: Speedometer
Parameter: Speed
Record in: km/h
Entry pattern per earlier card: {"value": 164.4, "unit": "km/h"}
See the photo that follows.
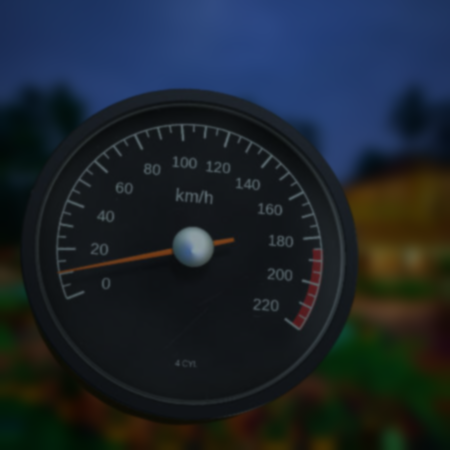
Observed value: {"value": 10, "unit": "km/h"}
